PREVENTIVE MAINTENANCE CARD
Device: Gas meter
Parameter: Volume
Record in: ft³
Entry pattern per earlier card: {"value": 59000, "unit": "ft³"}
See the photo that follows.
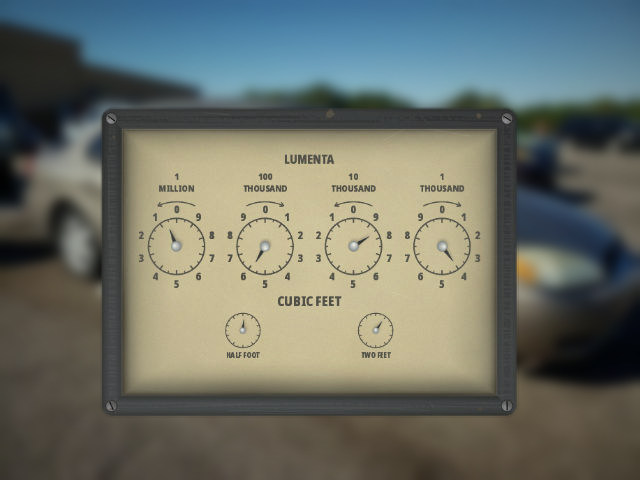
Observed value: {"value": 58400, "unit": "ft³"}
